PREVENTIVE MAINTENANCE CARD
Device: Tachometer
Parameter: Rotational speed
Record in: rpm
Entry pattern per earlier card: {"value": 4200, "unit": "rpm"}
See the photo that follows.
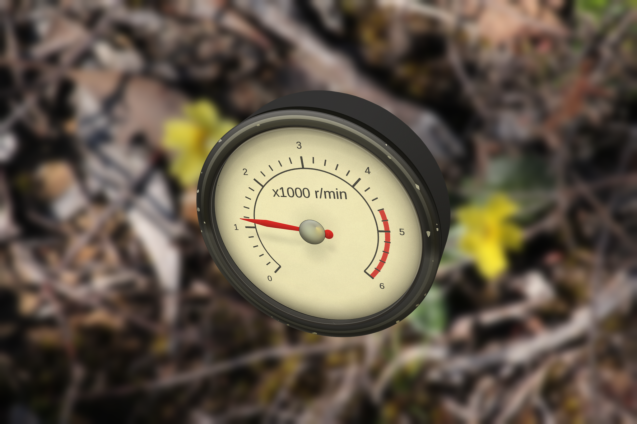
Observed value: {"value": 1200, "unit": "rpm"}
